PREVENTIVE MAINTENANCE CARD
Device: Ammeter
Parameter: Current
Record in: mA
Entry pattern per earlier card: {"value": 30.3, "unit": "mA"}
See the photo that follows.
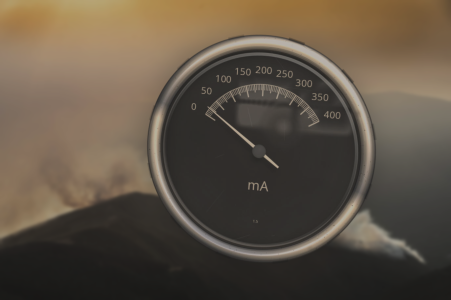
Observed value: {"value": 25, "unit": "mA"}
